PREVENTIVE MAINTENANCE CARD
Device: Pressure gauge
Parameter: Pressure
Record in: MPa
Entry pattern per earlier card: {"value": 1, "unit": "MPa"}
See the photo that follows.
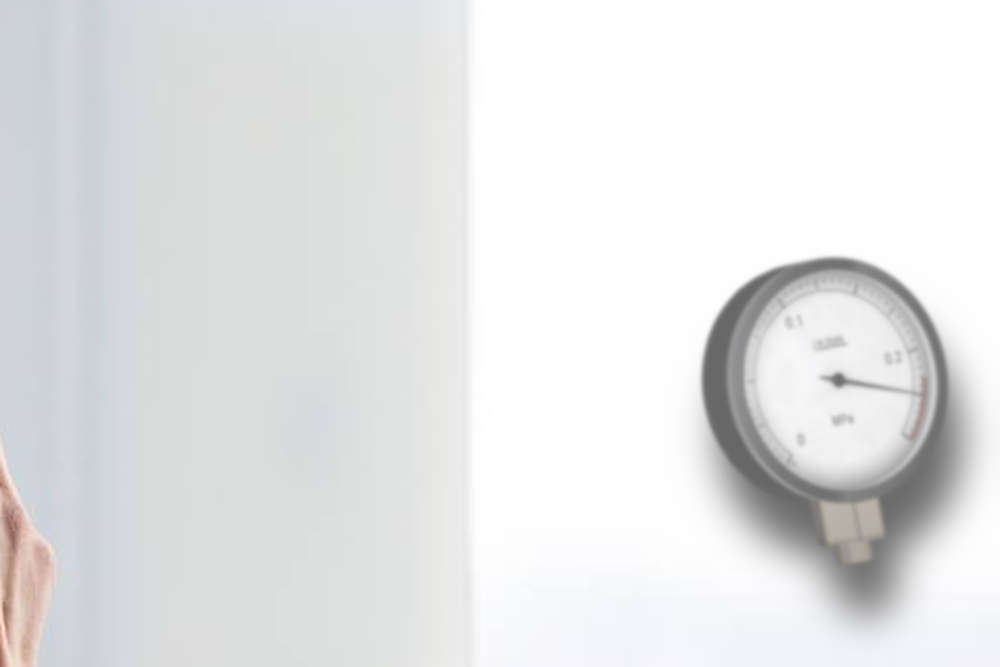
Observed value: {"value": 0.225, "unit": "MPa"}
